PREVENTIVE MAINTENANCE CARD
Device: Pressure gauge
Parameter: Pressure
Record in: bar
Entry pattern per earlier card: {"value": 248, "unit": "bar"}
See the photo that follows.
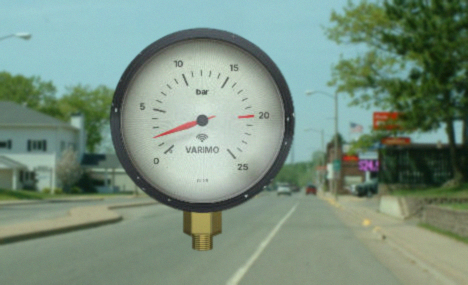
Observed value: {"value": 2, "unit": "bar"}
